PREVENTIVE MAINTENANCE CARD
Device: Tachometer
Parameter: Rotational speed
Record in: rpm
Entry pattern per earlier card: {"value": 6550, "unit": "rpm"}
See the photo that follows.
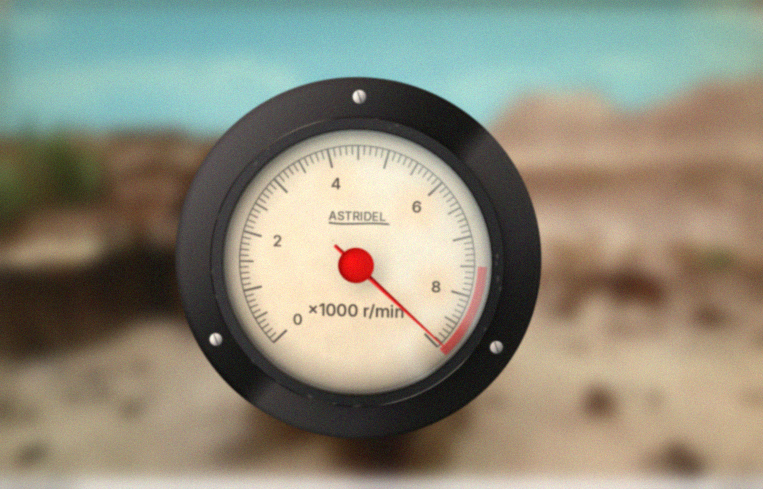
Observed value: {"value": 8900, "unit": "rpm"}
